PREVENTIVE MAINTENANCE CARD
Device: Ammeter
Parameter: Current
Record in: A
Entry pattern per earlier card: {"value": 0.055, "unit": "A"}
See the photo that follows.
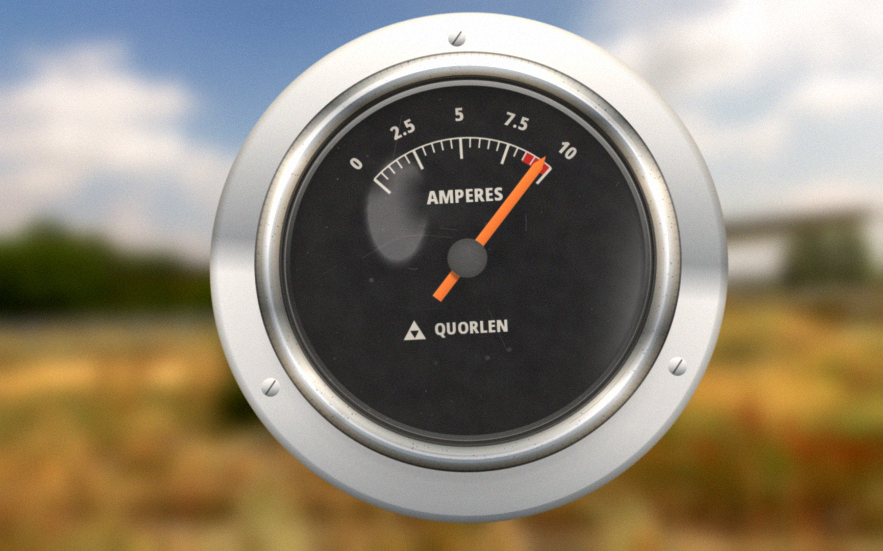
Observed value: {"value": 9.5, "unit": "A"}
